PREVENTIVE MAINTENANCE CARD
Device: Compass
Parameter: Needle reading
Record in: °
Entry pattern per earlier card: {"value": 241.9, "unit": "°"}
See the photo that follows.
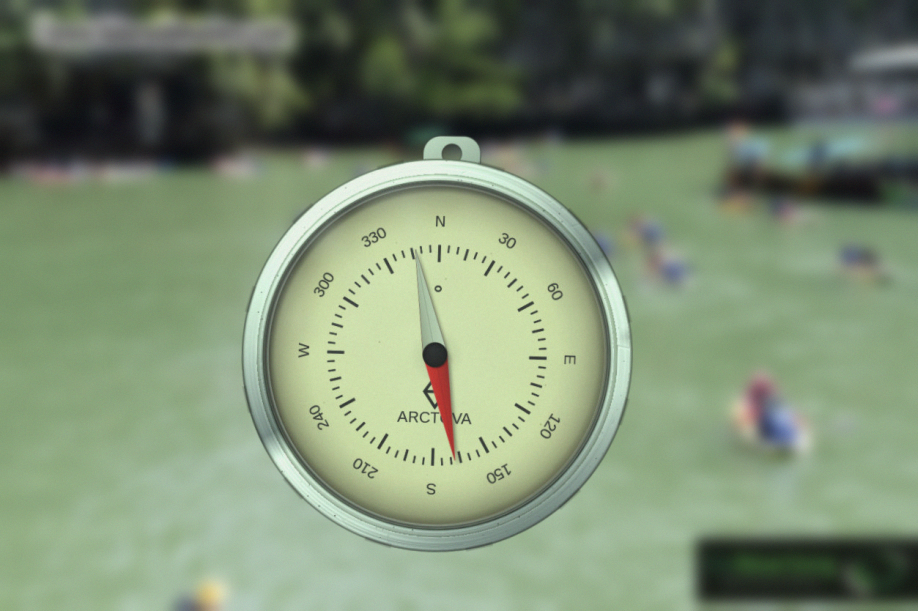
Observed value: {"value": 167.5, "unit": "°"}
